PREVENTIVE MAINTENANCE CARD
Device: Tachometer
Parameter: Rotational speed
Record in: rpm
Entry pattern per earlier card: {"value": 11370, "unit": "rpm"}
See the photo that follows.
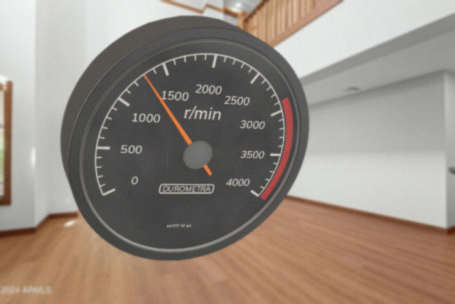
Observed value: {"value": 1300, "unit": "rpm"}
